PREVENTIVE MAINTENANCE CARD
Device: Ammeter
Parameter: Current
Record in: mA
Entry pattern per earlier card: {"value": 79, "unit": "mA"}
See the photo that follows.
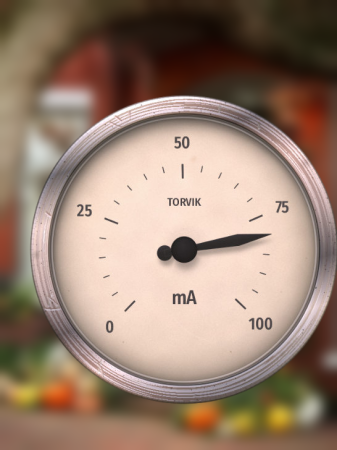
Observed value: {"value": 80, "unit": "mA"}
